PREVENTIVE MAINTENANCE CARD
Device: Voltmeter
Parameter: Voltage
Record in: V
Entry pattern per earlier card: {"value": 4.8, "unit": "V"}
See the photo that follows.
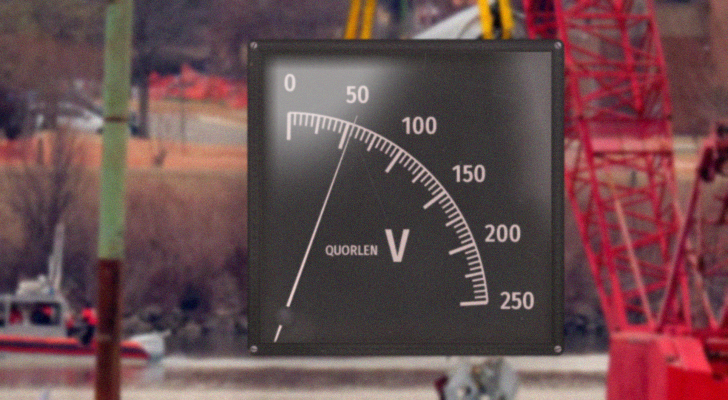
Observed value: {"value": 55, "unit": "V"}
